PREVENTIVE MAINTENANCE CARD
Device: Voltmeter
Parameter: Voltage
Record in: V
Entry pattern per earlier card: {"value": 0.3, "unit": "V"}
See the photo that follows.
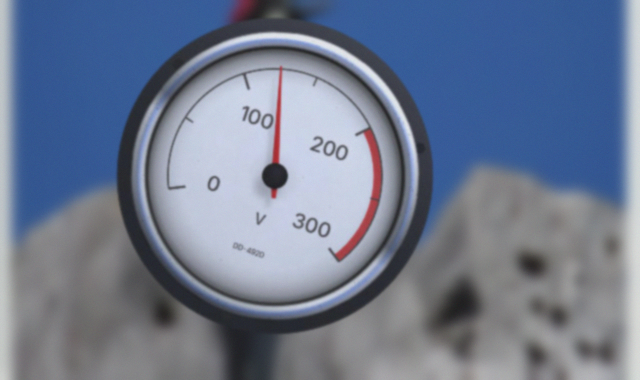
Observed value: {"value": 125, "unit": "V"}
